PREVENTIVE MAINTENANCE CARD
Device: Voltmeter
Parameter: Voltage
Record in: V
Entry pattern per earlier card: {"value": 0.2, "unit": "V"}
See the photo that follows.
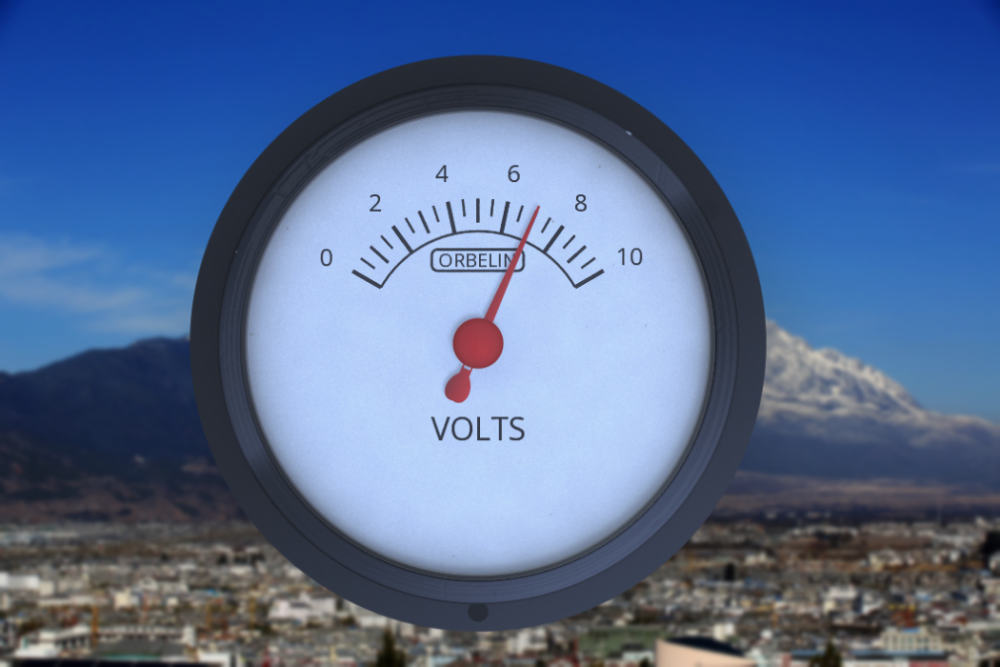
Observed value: {"value": 7, "unit": "V"}
